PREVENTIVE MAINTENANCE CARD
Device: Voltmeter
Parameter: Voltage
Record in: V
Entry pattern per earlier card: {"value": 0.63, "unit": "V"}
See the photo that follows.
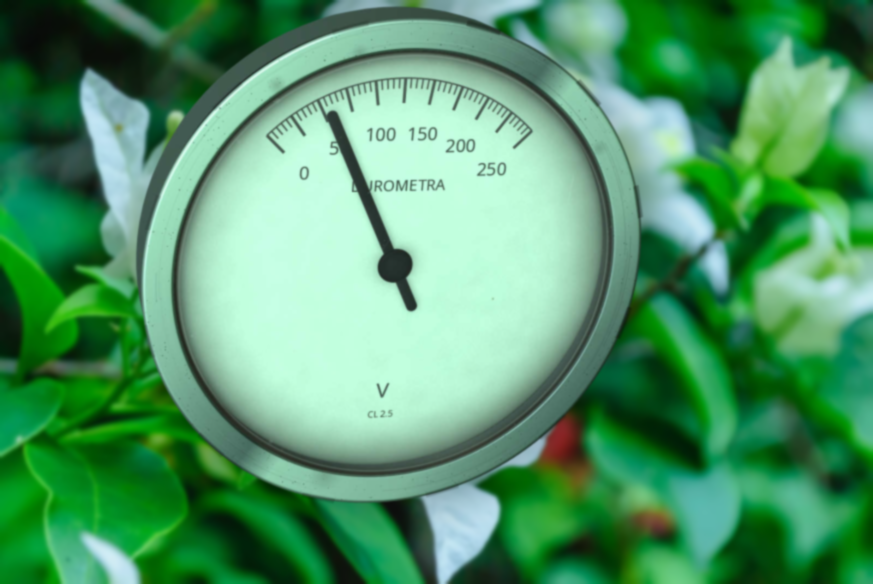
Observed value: {"value": 55, "unit": "V"}
